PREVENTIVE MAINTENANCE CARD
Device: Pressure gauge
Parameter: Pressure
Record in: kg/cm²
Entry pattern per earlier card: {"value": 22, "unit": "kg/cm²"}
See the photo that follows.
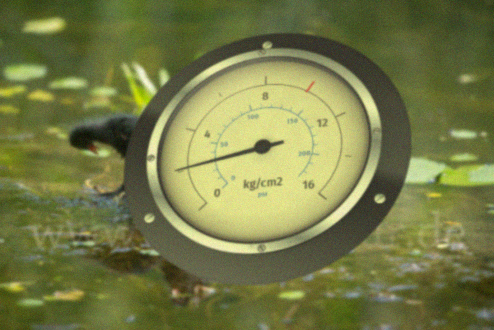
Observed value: {"value": 2, "unit": "kg/cm²"}
